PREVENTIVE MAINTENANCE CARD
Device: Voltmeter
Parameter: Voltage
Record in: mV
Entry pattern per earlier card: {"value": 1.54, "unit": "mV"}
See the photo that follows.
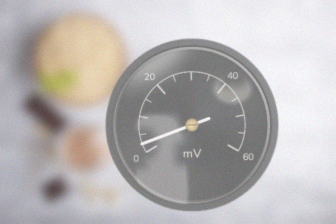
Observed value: {"value": 2.5, "unit": "mV"}
